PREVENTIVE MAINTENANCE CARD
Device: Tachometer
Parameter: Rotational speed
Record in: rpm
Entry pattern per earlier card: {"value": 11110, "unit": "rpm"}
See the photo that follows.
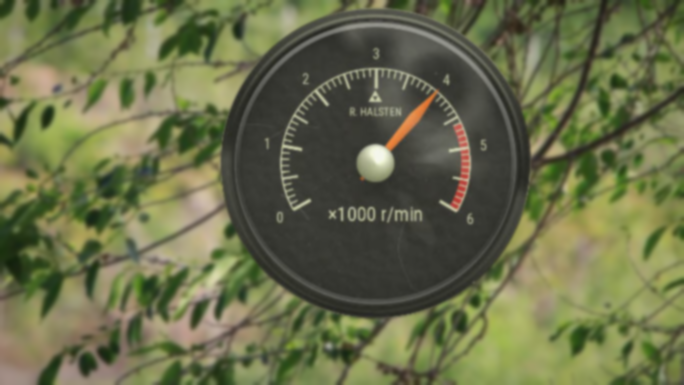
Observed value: {"value": 4000, "unit": "rpm"}
